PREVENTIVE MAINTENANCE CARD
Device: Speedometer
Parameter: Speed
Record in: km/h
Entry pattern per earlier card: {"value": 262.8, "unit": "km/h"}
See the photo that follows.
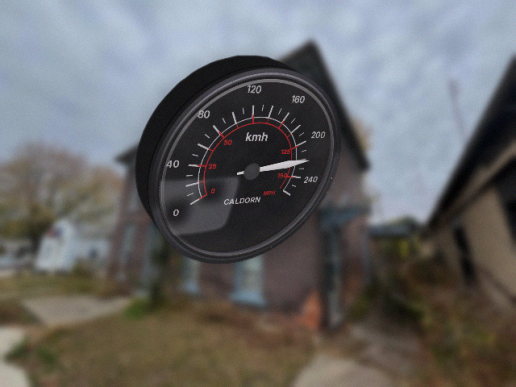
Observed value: {"value": 220, "unit": "km/h"}
